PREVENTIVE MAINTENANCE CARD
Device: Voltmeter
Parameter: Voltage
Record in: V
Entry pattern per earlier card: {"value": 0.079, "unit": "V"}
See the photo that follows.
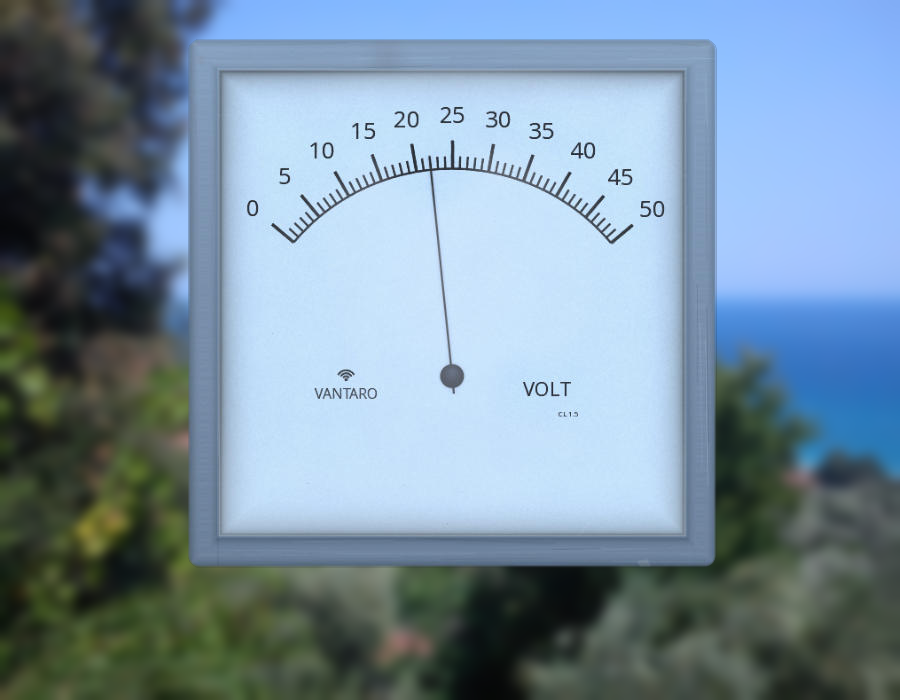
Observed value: {"value": 22, "unit": "V"}
